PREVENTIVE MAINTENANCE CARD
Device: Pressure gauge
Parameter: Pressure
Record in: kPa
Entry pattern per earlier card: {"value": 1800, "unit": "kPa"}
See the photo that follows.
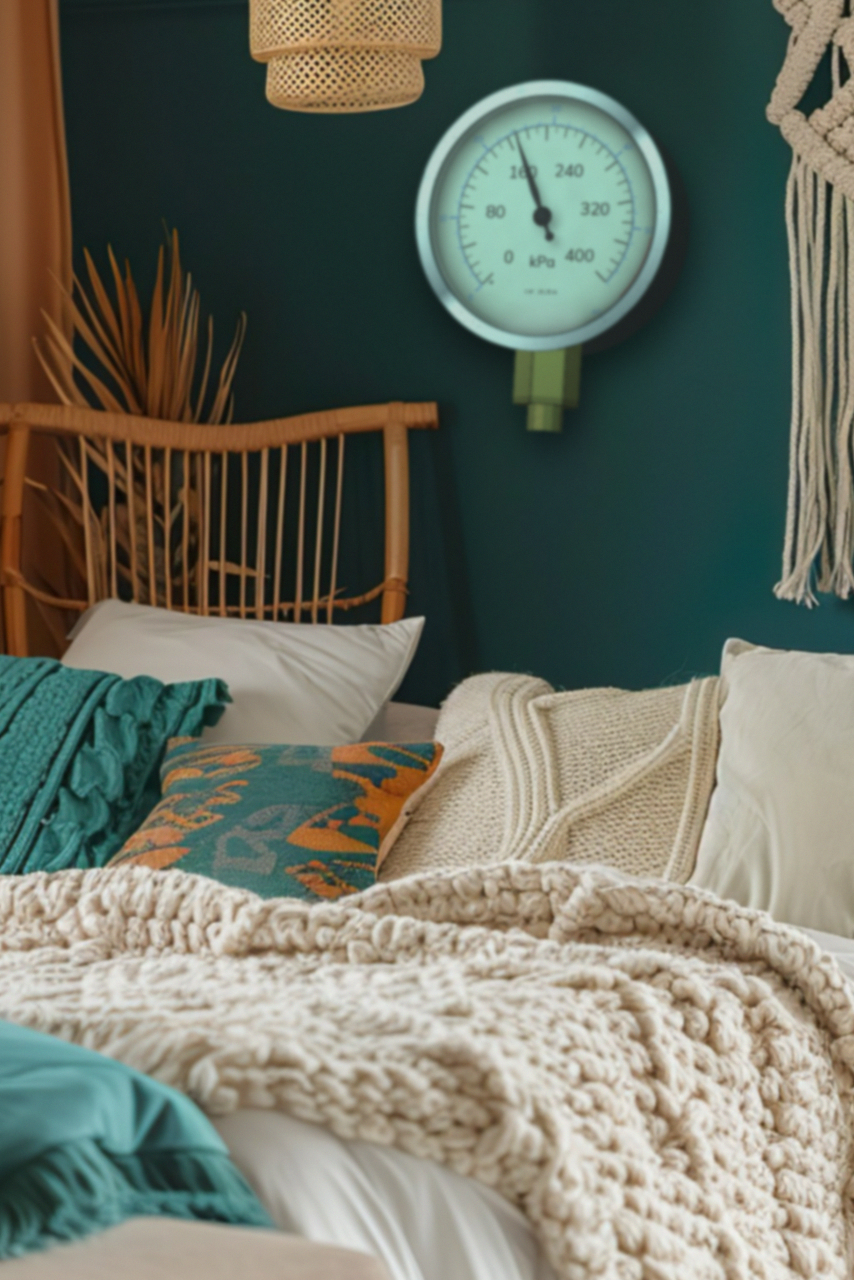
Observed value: {"value": 170, "unit": "kPa"}
